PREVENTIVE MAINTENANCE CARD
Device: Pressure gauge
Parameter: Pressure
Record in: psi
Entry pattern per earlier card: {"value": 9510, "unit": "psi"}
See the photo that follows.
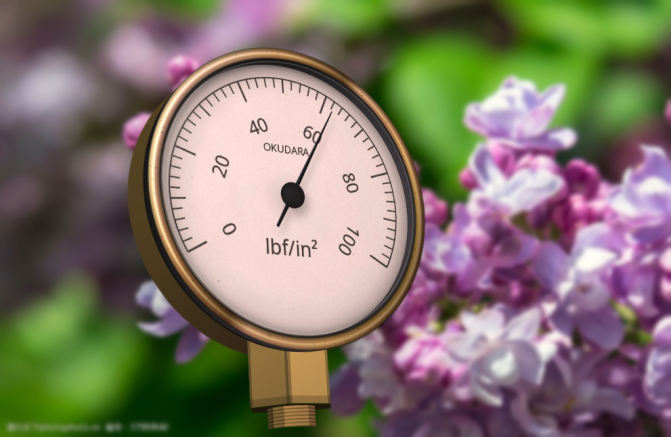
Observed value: {"value": 62, "unit": "psi"}
